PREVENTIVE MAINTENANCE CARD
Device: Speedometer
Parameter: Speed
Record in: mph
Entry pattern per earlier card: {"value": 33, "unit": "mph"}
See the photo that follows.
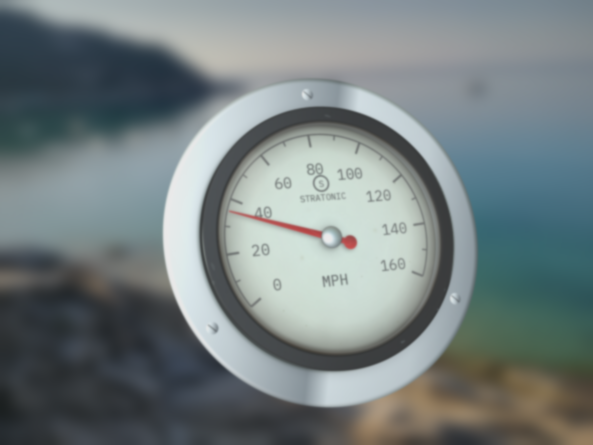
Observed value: {"value": 35, "unit": "mph"}
